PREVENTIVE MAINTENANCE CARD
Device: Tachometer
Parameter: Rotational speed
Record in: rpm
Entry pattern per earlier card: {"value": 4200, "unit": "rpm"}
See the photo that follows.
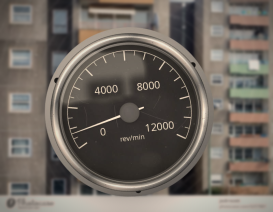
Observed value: {"value": 750, "unit": "rpm"}
